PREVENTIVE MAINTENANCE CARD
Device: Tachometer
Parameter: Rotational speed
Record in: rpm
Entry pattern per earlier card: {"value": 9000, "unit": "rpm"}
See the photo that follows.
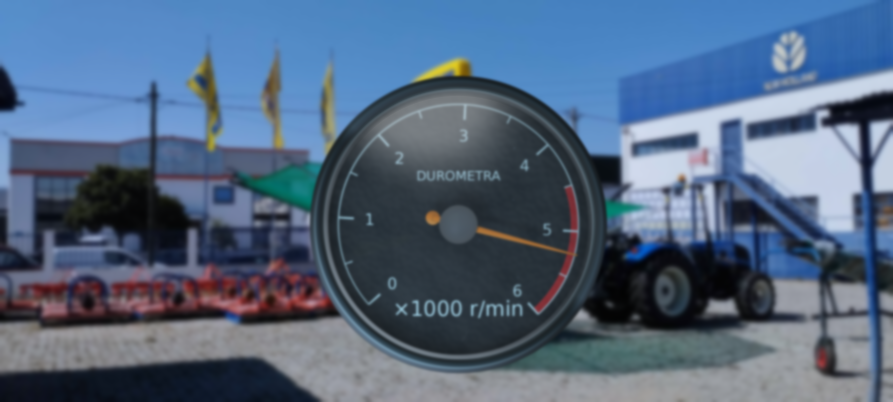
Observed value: {"value": 5250, "unit": "rpm"}
